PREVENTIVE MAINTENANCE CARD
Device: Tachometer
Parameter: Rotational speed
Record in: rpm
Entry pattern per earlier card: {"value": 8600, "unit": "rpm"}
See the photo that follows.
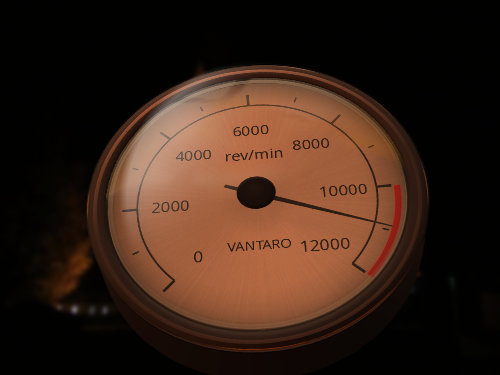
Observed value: {"value": 11000, "unit": "rpm"}
